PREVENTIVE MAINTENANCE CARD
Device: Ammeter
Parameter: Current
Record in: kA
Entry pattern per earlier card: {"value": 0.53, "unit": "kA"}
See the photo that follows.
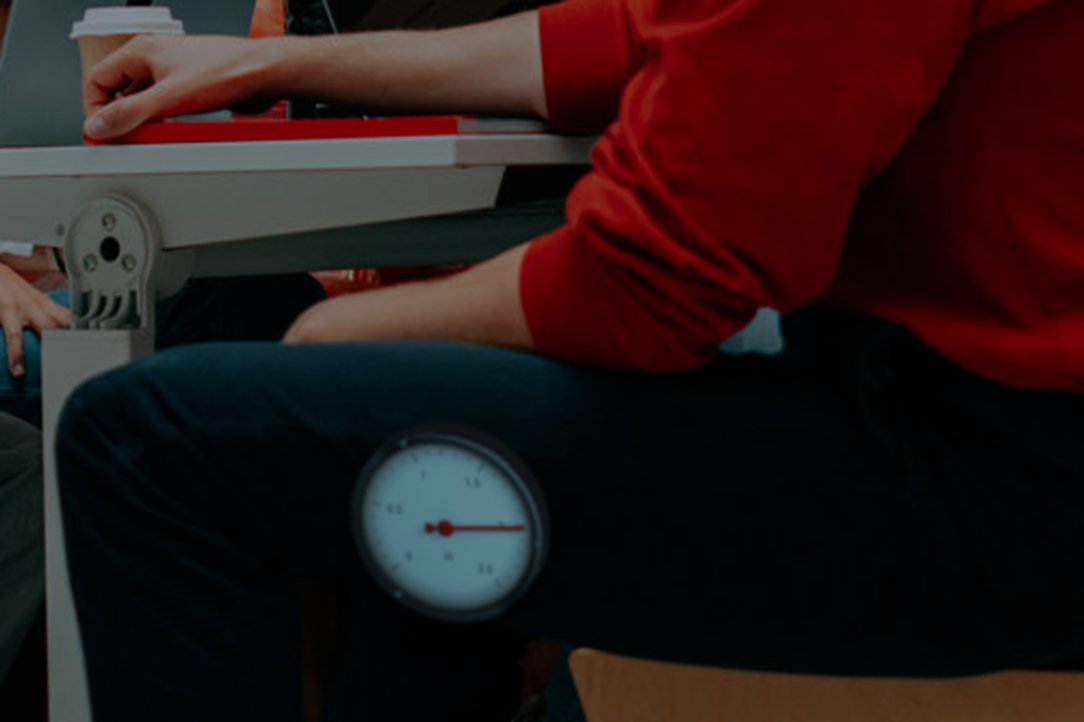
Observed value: {"value": 2, "unit": "kA"}
